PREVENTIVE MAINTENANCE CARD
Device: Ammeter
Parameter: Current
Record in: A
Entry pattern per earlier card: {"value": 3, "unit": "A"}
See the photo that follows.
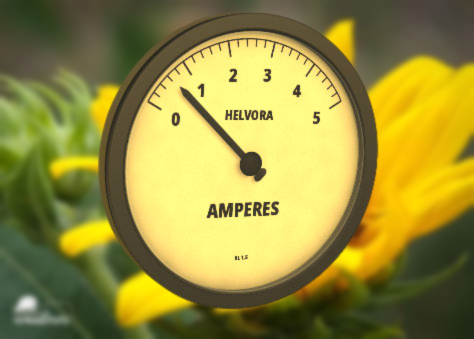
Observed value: {"value": 0.6, "unit": "A"}
